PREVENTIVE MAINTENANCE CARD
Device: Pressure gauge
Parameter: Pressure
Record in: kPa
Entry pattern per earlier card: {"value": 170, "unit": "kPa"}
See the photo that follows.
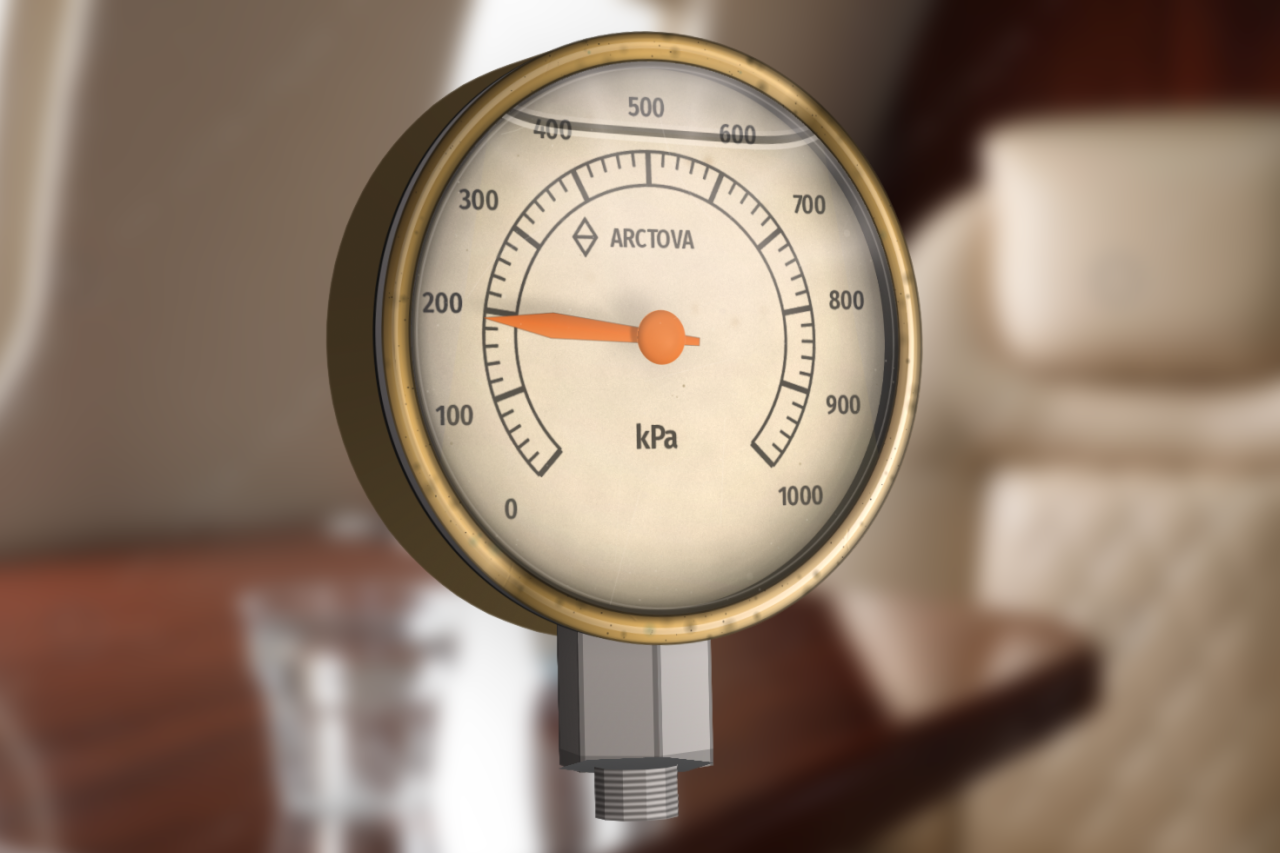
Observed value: {"value": 190, "unit": "kPa"}
